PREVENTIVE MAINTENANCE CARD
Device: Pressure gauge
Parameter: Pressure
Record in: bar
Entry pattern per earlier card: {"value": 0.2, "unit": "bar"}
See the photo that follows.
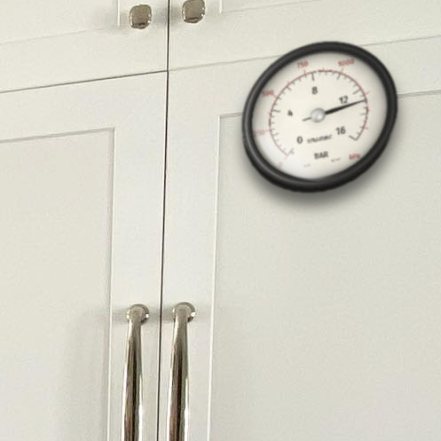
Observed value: {"value": 13, "unit": "bar"}
